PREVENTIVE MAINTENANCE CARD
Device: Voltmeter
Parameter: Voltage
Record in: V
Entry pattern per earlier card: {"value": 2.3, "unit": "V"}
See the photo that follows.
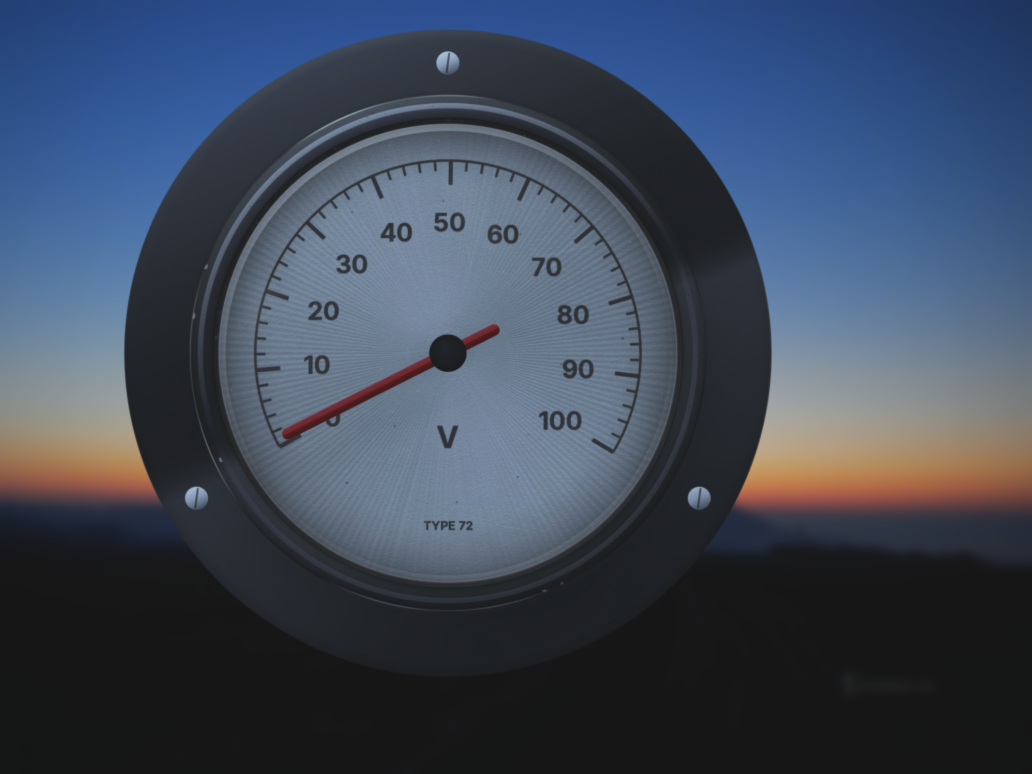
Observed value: {"value": 1, "unit": "V"}
